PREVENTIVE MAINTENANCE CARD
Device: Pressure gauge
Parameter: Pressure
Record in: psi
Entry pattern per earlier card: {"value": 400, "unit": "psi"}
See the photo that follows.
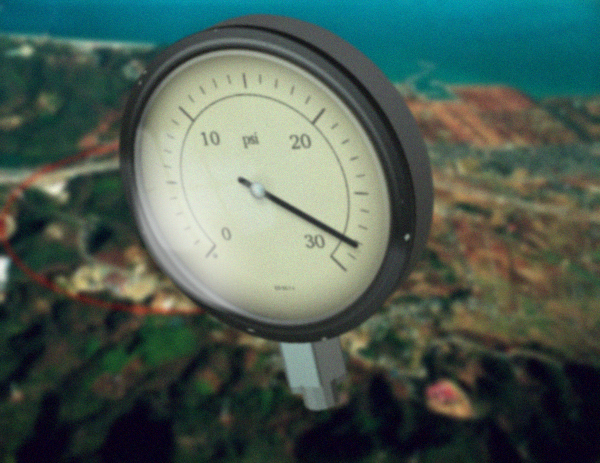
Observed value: {"value": 28, "unit": "psi"}
